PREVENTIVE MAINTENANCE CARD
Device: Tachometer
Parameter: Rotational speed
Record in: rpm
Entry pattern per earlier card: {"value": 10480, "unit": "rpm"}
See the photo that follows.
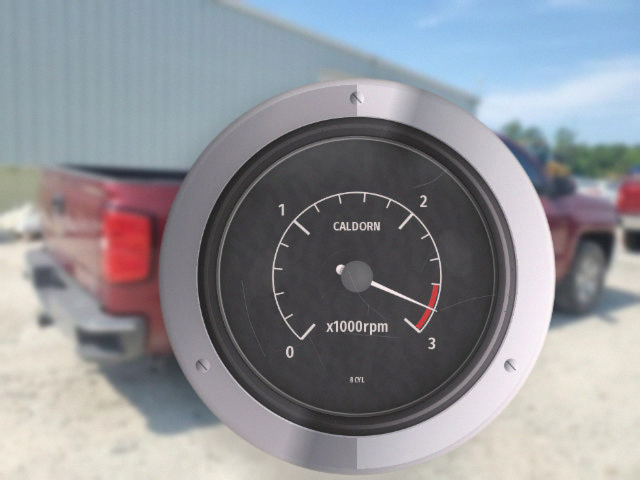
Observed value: {"value": 2800, "unit": "rpm"}
